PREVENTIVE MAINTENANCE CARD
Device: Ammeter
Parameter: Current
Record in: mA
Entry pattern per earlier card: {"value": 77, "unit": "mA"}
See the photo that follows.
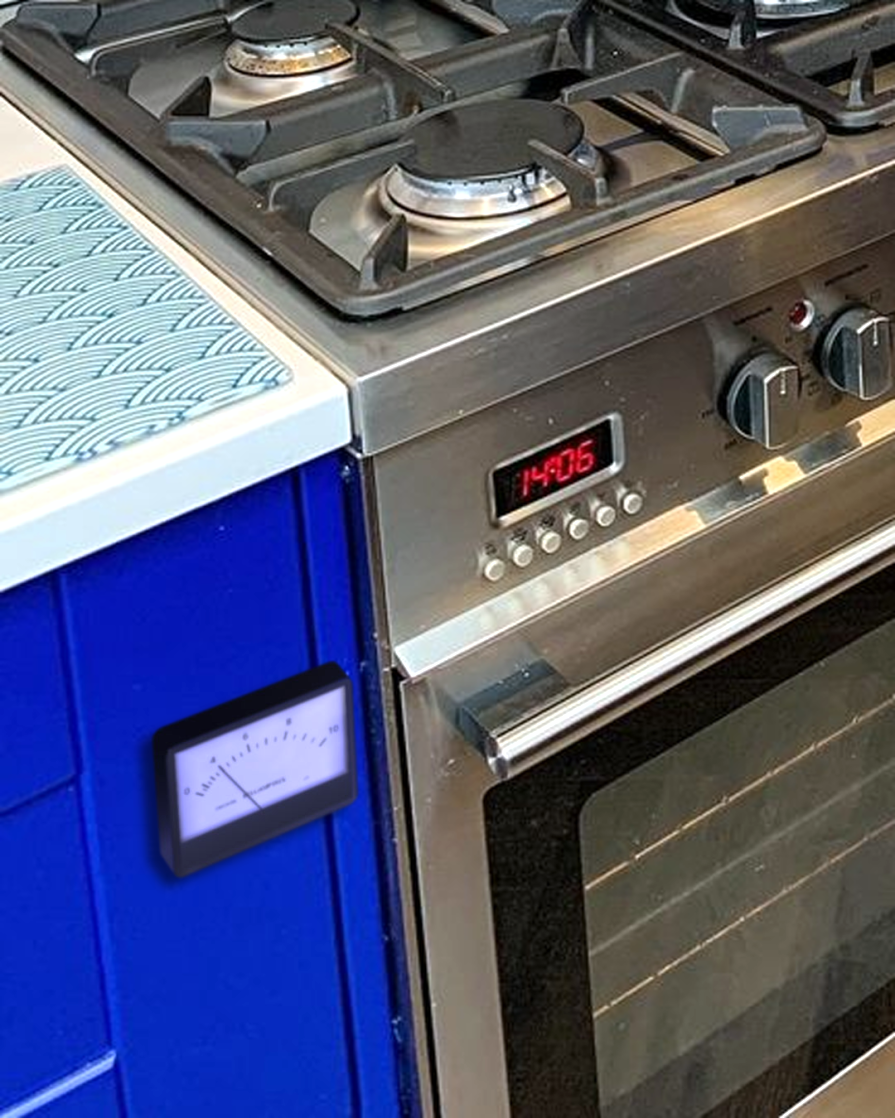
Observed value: {"value": 4, "unit": "mA"}
